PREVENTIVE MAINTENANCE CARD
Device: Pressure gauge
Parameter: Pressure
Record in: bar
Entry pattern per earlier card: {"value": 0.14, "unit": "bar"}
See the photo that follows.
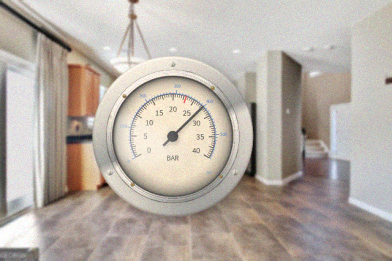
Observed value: {"value": 27.5, "unit": "bar"}
